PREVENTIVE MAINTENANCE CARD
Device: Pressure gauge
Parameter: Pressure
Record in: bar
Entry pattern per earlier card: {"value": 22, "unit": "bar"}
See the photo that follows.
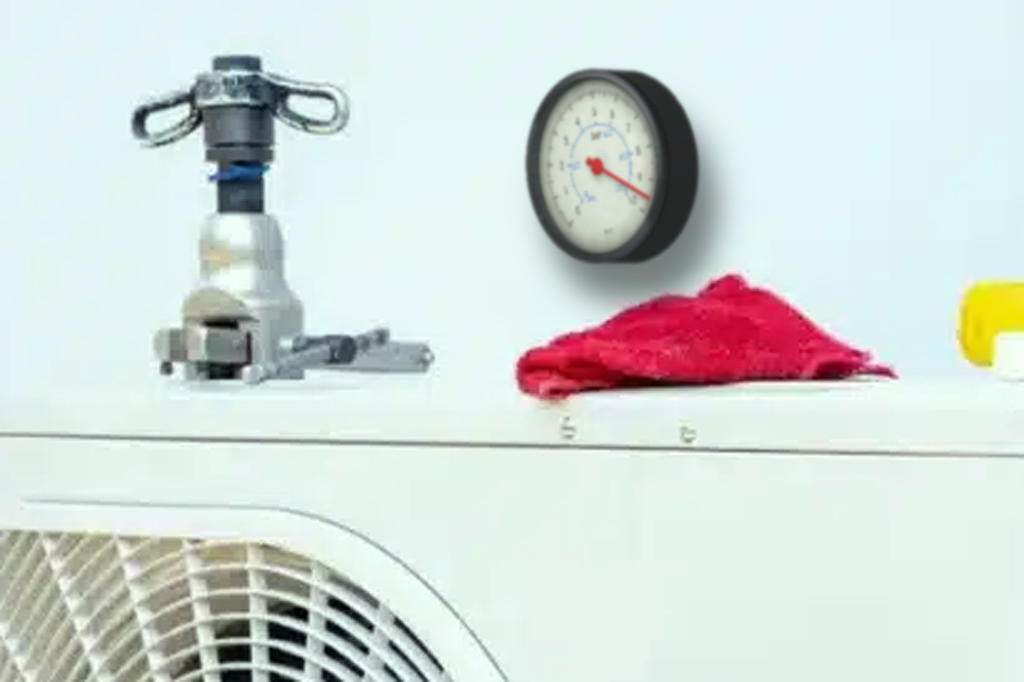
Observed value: {"value": 9.5, "unit": "bar"}
